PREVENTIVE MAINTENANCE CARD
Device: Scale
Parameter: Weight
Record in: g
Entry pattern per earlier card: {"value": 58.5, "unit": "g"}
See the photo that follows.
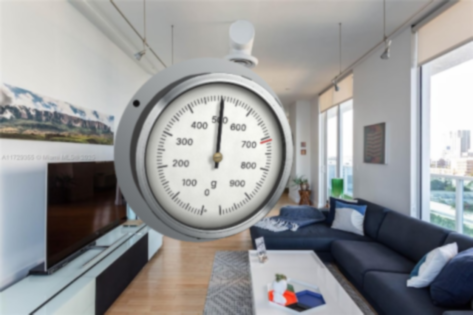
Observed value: {"value": 500, "unit": "g"}
